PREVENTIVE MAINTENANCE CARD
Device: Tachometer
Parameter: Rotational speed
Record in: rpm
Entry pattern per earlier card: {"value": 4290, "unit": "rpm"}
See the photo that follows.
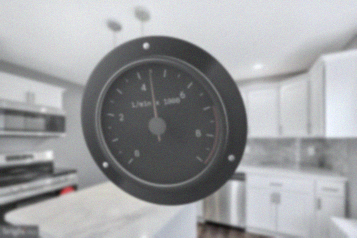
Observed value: {"value": 4500, "unit": "rpm"}
